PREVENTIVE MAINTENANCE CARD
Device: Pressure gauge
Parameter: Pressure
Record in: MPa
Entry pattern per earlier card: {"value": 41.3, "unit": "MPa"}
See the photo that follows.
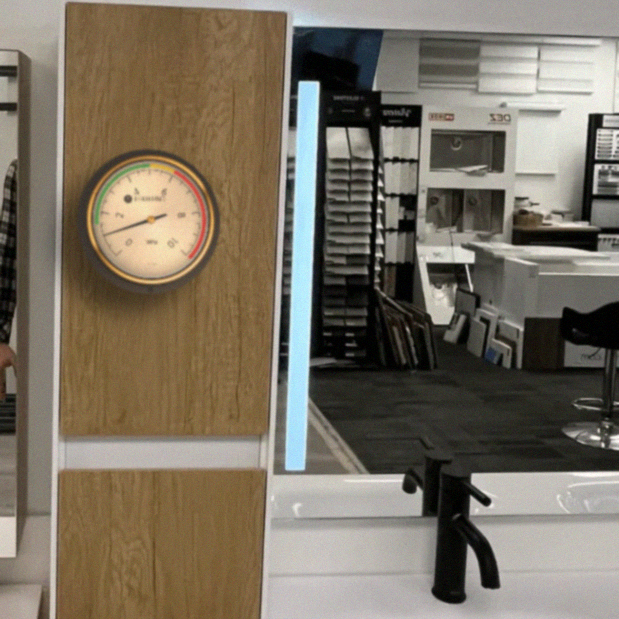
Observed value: {"value": 1, "unit": "MPa"}
